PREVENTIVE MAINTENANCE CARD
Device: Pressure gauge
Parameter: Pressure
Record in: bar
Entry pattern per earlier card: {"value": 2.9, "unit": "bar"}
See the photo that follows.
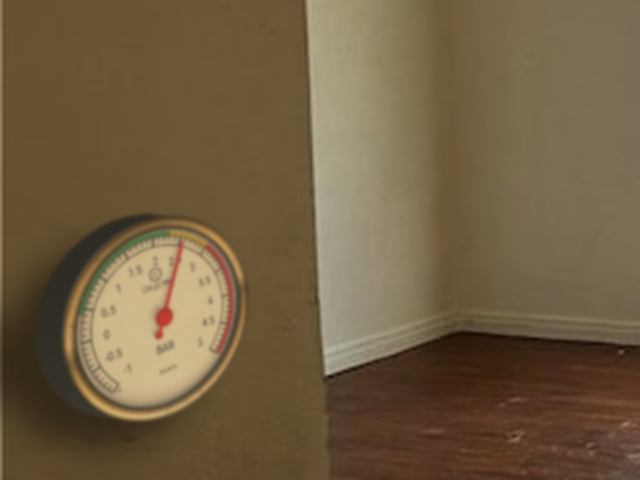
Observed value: {"value": 2.5, "unit": "bar"}
